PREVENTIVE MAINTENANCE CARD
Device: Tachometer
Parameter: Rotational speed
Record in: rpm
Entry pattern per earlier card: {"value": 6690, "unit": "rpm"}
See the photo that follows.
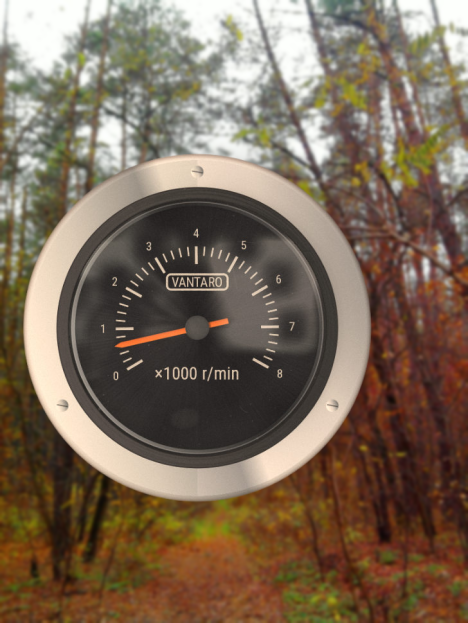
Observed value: {"value": 600, "unit": "rpm"}
